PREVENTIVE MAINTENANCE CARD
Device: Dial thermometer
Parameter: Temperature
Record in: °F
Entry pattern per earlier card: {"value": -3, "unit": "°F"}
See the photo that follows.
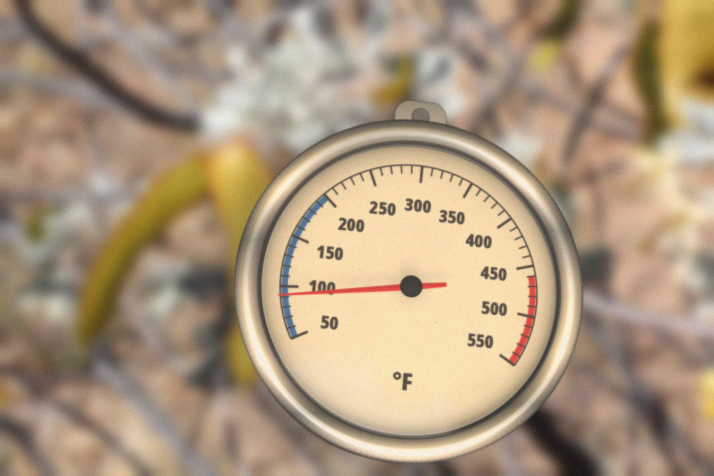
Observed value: {"value": 90, "unit": "°F"}
